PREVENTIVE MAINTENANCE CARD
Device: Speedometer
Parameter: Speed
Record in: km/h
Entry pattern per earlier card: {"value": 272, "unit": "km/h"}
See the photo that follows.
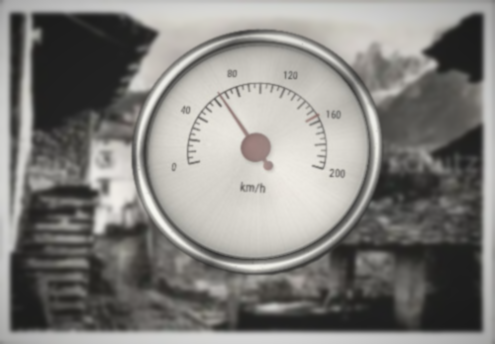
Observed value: {"value": 65, "unit": "km/h"}
